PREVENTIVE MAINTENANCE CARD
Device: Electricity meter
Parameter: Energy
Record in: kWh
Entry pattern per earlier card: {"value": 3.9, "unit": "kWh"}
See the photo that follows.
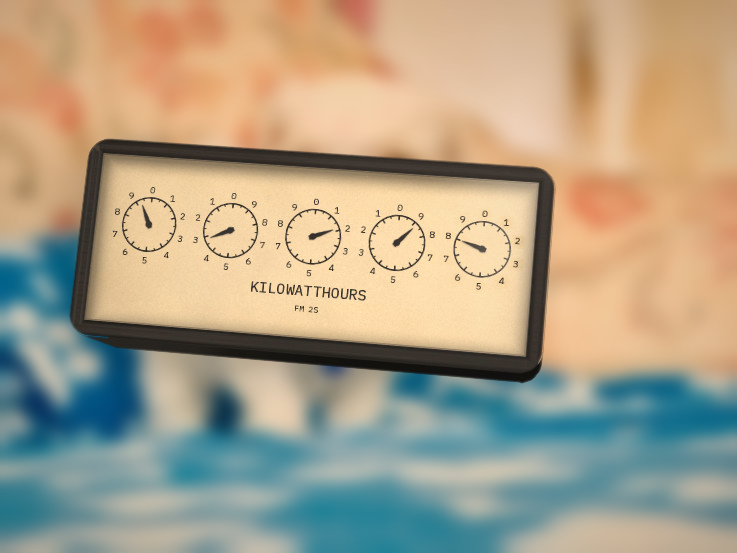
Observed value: {"value": 93188, "unit": "kWh"}
